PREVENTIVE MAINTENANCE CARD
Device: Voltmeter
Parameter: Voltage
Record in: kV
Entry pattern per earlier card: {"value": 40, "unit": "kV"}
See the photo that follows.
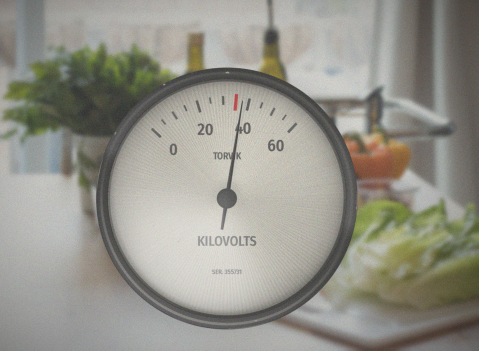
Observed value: {"value": 37.5, "unit": "kV"}
